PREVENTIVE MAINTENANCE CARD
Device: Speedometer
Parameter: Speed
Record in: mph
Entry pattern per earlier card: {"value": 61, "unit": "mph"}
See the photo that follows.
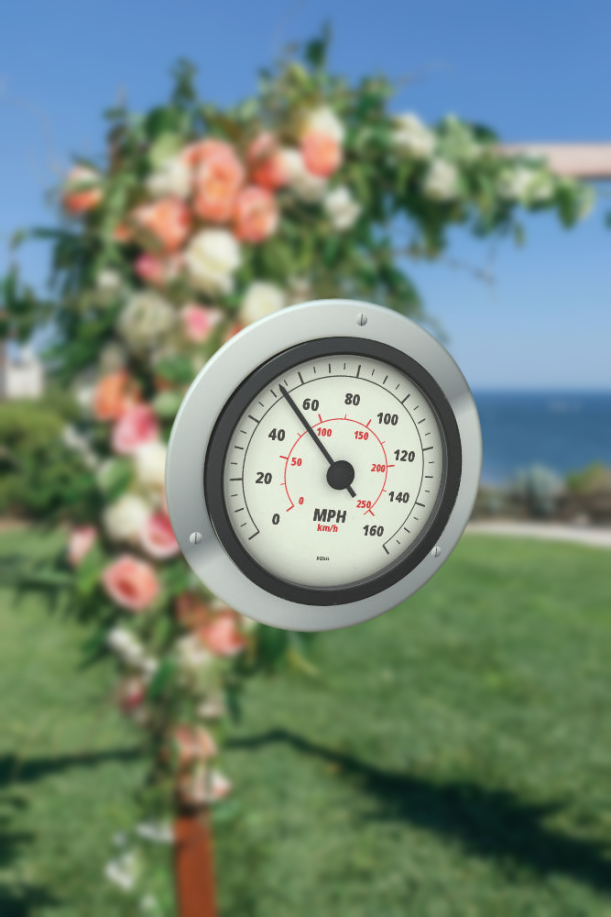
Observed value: {"value": 52.5, "unit": "mph"}
